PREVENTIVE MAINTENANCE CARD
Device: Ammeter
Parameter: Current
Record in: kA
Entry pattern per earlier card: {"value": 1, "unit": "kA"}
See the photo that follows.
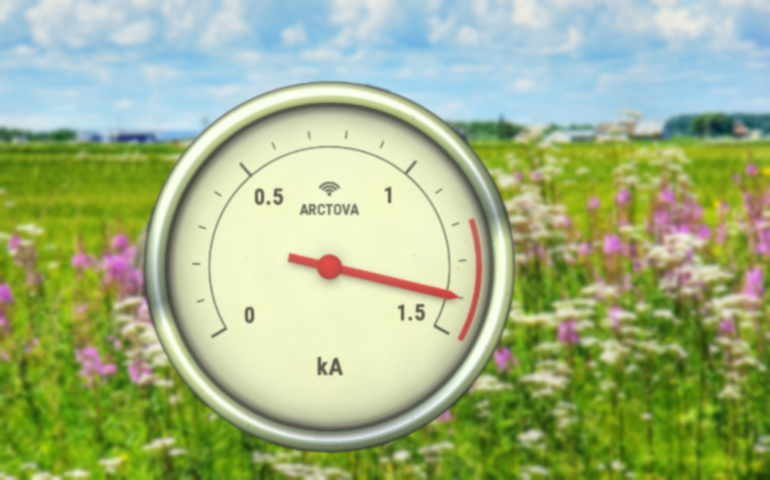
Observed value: {"value": 1.4, "unit": "kA"}
